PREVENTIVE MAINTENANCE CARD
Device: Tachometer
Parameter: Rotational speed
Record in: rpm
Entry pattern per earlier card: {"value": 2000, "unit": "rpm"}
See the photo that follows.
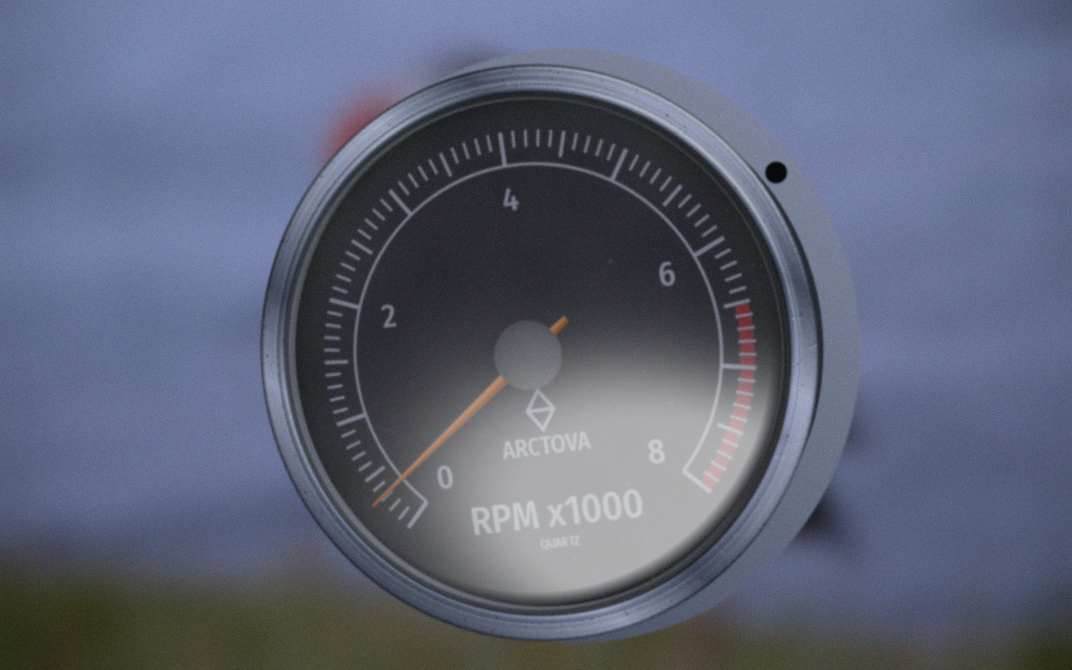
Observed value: {"value": 300, "unit": "rpm"}
